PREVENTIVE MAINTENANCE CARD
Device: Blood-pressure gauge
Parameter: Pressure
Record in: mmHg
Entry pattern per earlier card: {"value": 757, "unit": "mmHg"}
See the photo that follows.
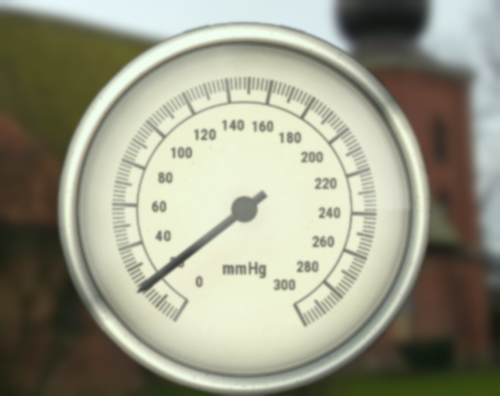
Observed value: {"value": 20, "unit": "mmHg"}
